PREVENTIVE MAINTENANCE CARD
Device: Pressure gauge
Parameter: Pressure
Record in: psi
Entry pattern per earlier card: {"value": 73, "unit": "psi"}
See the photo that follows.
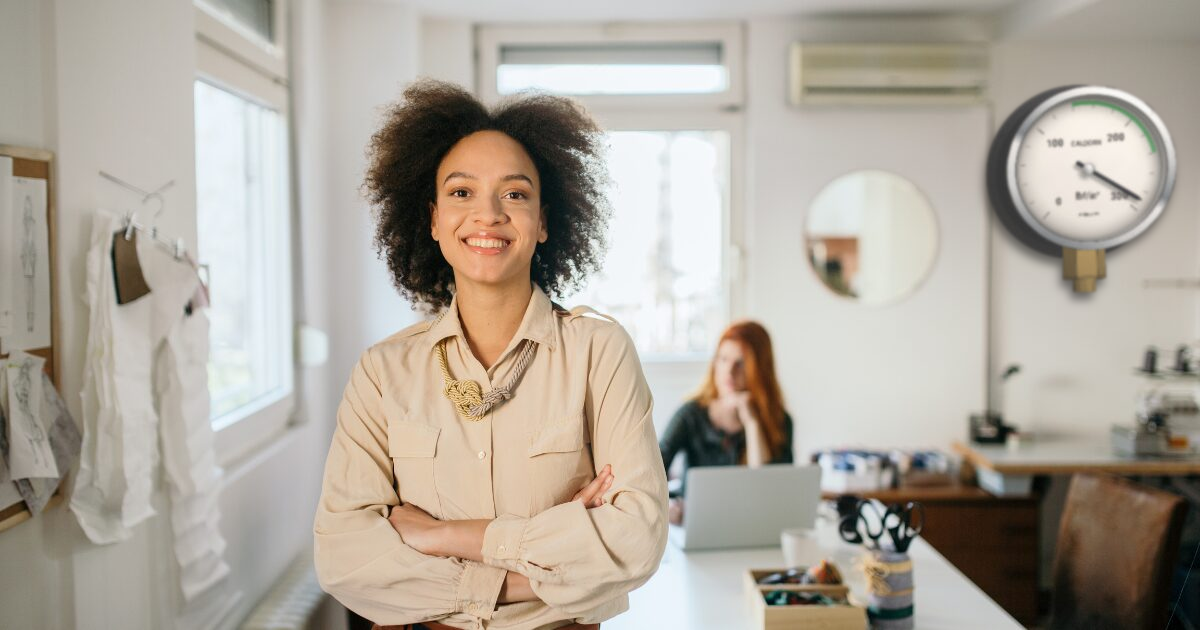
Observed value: {"value": 290, "unit": "psi"}
